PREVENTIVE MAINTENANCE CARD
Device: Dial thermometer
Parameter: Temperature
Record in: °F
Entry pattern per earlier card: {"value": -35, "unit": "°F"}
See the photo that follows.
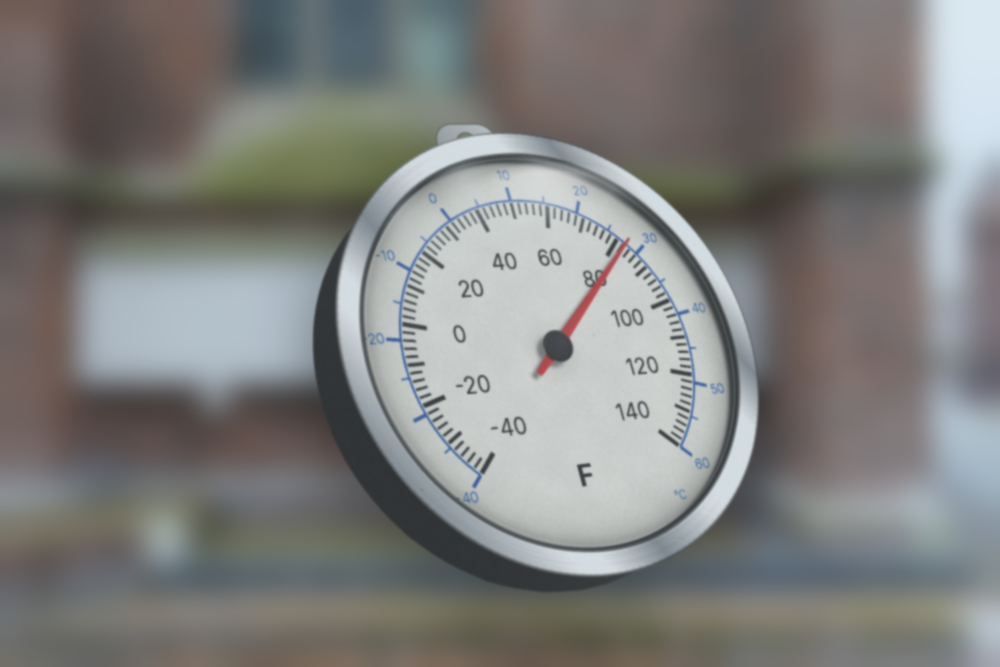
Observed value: {"value": 82, "unit": "°F"}
